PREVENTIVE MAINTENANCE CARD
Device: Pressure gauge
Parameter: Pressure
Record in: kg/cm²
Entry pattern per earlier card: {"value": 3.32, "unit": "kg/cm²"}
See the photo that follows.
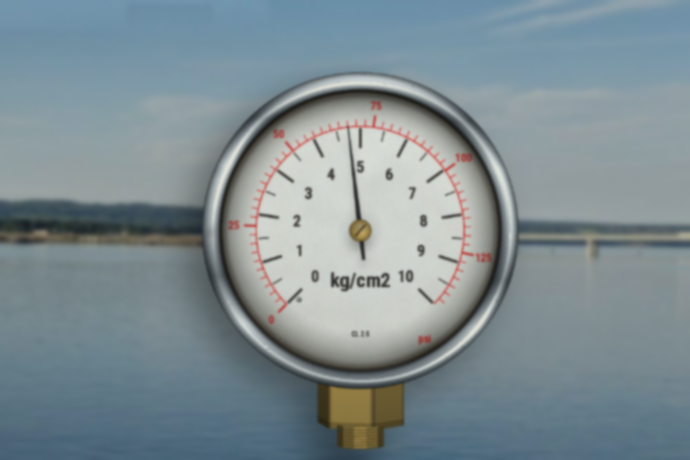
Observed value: {"value": 4.75, "unit": "kg/cm²"}
